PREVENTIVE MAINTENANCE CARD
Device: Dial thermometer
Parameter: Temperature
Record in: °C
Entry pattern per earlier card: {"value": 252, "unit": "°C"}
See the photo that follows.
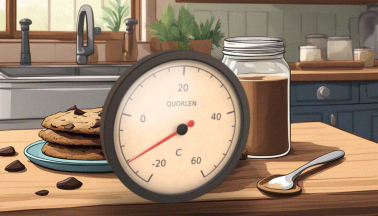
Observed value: {"value": -12, "unit": "°C"}
